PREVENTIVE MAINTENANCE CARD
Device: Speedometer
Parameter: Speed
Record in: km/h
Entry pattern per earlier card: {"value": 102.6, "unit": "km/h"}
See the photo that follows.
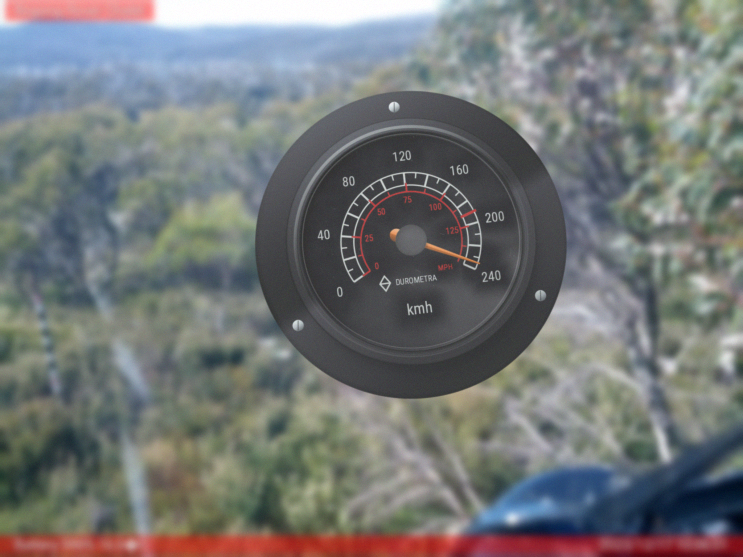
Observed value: {"value": 235, "unit": "km/h"}
